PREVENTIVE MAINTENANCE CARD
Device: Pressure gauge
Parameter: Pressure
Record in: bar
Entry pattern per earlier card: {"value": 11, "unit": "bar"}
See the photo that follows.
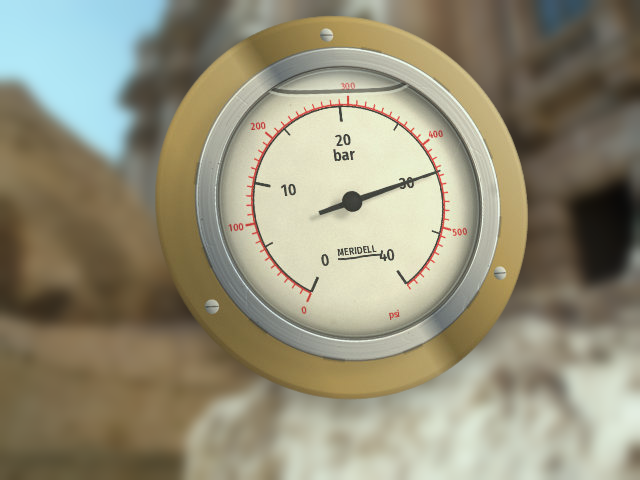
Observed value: {"value": 30, "unit": "bar"}
